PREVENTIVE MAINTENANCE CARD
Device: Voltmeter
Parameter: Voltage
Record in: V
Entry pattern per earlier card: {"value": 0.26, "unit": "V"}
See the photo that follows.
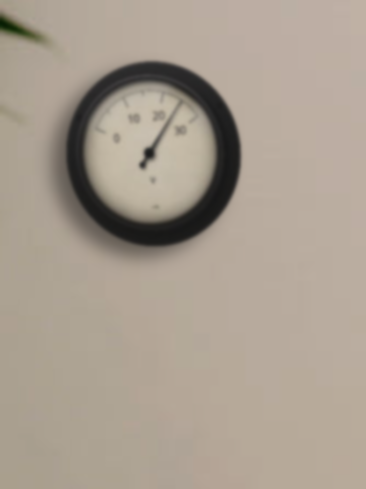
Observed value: {"value": 25, "unit": "V"}
